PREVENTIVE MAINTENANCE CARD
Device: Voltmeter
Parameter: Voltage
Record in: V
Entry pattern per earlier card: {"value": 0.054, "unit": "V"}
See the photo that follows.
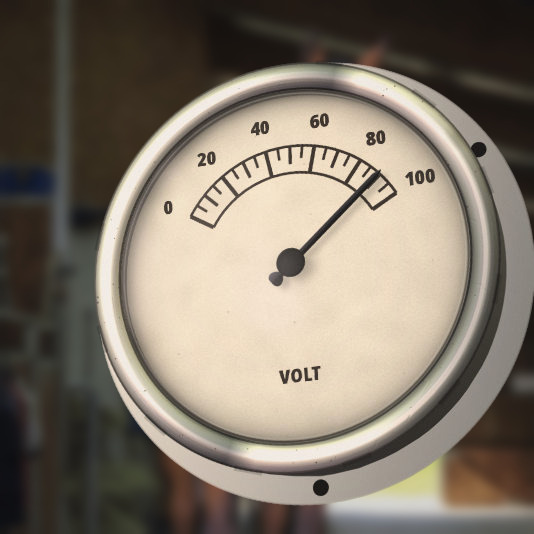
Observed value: {"value": 90, "unit": "V"}
